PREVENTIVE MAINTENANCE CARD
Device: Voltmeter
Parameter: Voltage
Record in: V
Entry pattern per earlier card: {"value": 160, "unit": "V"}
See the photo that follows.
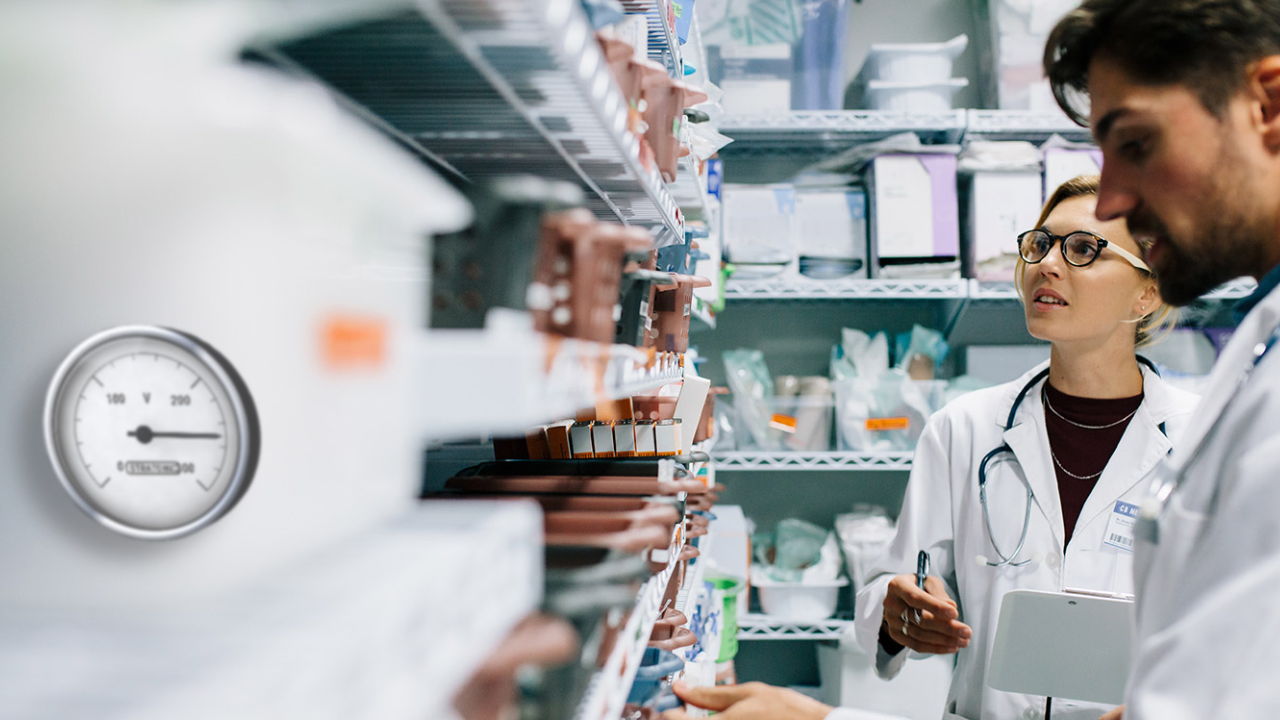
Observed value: {"value": 250, "unit": "V"}
